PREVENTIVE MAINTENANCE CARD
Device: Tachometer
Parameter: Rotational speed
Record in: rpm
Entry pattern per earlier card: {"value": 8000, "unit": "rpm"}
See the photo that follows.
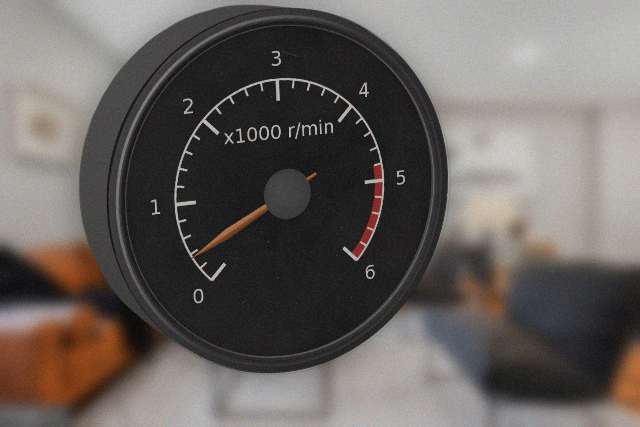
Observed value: {"value": 400, "unit": "rpm"}
